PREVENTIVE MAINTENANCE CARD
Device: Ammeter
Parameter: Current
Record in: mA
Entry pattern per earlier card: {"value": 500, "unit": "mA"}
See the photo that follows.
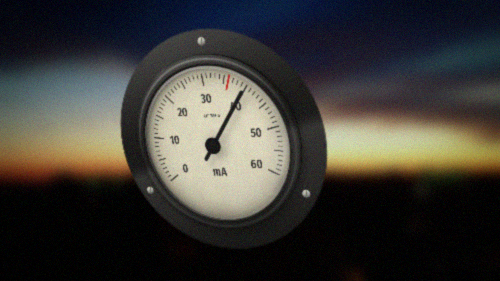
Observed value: {"value": 40, "unit": "mA"}
